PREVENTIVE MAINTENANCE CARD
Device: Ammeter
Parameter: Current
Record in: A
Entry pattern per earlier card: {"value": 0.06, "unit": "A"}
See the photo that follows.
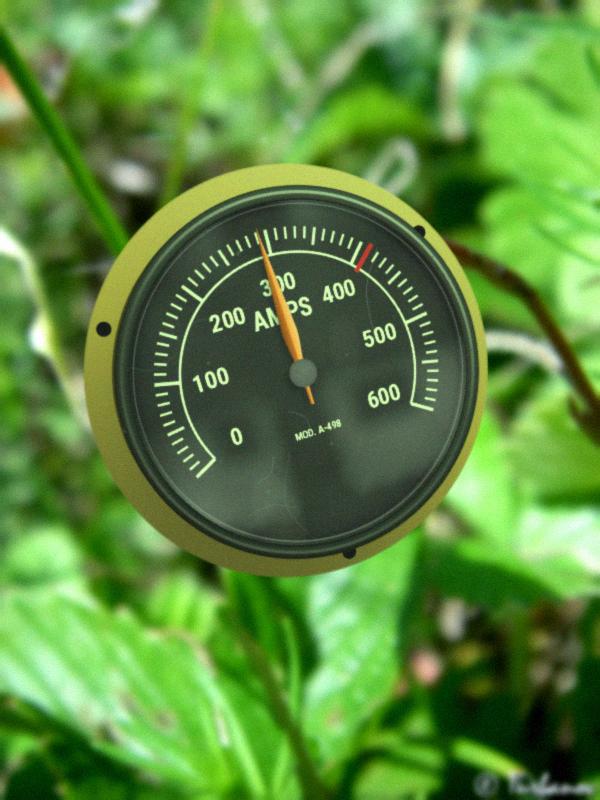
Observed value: {"value": 290, "unit": "A"}
